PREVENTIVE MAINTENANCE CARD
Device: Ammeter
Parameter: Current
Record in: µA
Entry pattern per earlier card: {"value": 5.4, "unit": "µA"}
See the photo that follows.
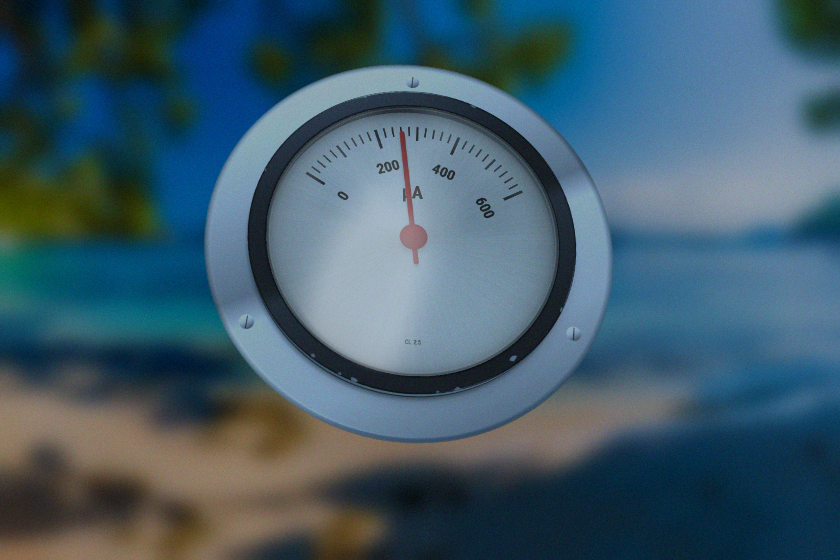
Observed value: {"value": 260, "unit": "µA"}
